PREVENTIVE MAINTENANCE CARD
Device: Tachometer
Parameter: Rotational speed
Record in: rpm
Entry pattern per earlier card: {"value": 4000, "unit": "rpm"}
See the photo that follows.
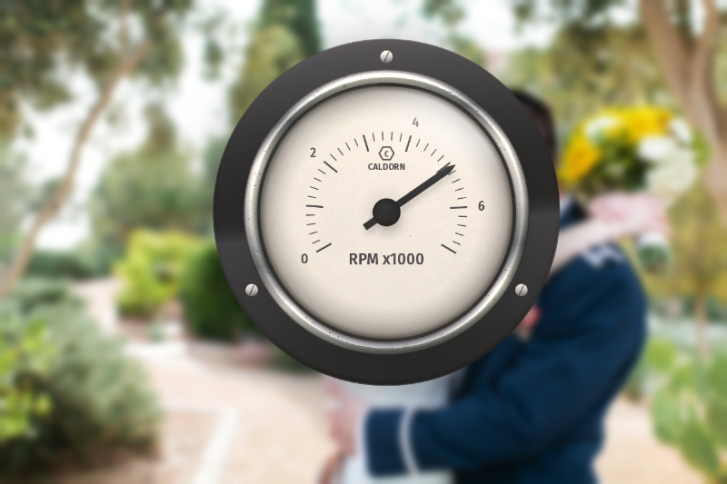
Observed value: {"value": 5100, "unit": "rpm"}
